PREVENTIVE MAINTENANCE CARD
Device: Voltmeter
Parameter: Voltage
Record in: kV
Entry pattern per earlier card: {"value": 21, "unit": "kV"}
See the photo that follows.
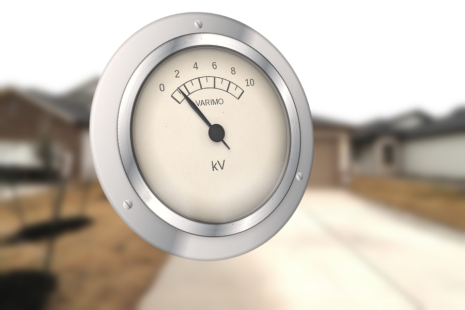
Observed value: {"value": 1, "unit": "kV"}
